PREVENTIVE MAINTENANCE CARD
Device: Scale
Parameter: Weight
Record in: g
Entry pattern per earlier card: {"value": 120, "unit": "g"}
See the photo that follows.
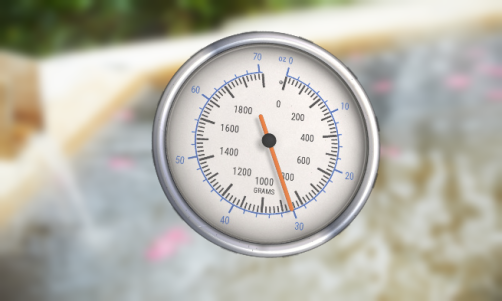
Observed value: {"value": 860, "unit": "g"}
